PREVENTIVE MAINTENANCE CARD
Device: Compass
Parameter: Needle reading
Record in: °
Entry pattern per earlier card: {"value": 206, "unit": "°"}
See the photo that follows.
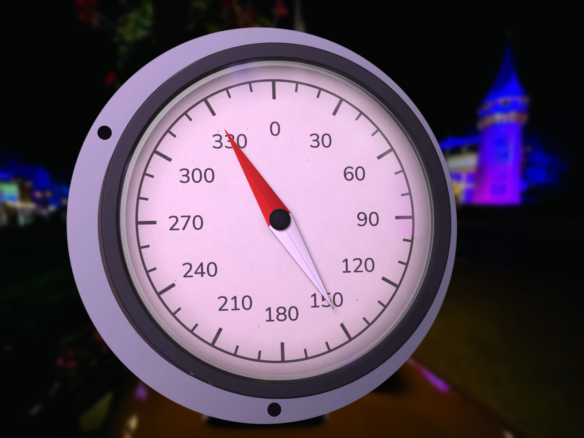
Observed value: {"value": 330, "unit": "°"}
